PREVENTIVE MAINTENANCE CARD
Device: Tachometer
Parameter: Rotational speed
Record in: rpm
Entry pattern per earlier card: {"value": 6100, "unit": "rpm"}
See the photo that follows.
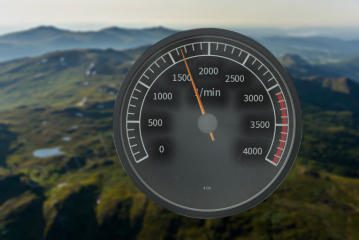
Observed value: {"value": 1650, "unit": "rpm"}
